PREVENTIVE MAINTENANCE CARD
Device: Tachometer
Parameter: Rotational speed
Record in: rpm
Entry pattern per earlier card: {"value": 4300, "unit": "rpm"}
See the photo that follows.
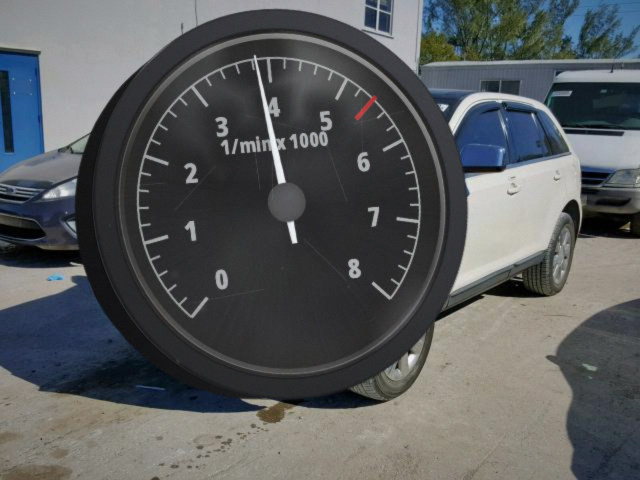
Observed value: {"value": 3800, "unit": "rpm"}
